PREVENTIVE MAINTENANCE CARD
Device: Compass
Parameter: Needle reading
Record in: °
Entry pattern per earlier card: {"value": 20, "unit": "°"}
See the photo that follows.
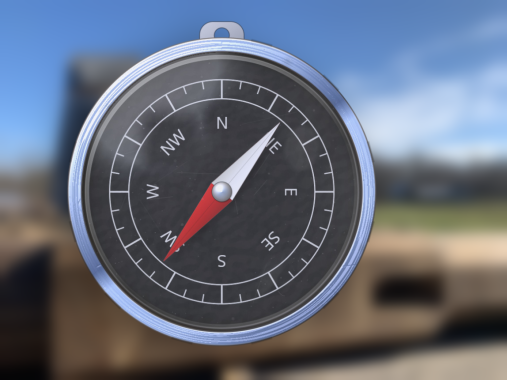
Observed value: {"value": 220, "unit": "°"}
